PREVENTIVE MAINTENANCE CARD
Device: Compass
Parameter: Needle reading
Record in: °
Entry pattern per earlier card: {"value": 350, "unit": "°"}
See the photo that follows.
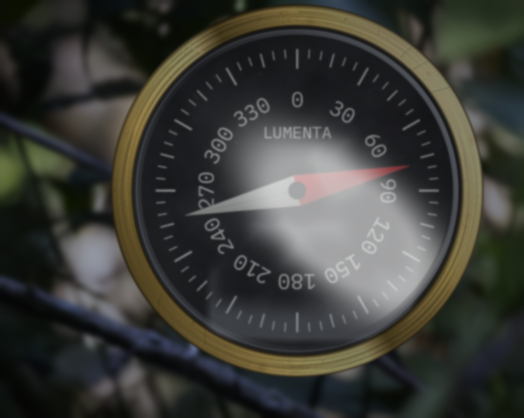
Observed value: {"value": 77.5, "unit": "°"}
